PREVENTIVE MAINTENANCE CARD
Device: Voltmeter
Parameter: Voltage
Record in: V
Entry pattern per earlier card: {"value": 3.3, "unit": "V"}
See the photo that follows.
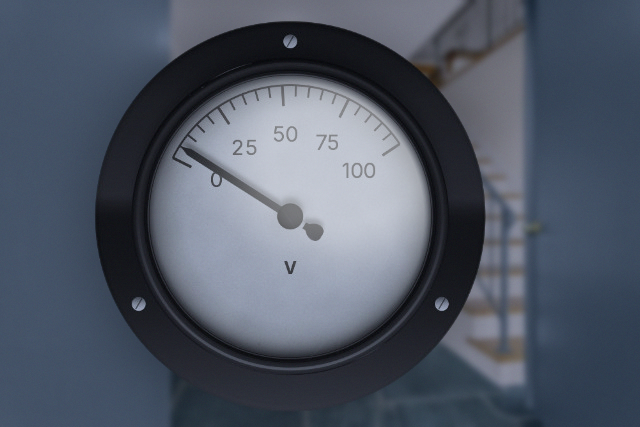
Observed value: {"value": 5, "unit": "V"}
